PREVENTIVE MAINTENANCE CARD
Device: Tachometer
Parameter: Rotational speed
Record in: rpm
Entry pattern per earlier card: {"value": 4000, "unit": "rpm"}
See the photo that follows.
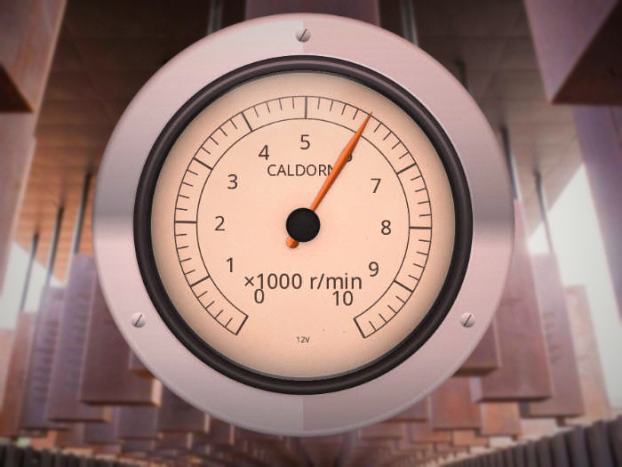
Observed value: {"value": 6000, "unit": "rpm"}
